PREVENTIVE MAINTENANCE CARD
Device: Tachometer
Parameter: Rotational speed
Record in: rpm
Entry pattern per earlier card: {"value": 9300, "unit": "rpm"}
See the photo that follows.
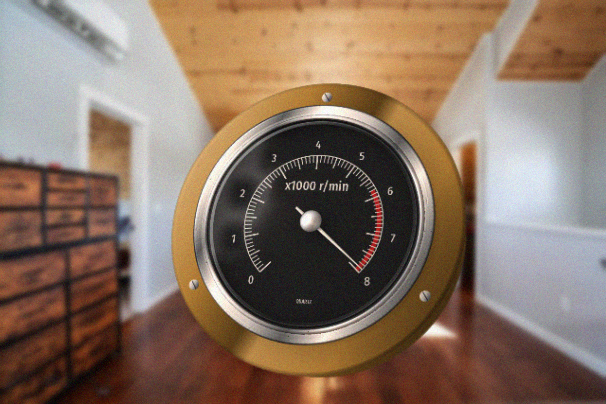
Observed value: {"value": 7900, "unit": "rpm"}
